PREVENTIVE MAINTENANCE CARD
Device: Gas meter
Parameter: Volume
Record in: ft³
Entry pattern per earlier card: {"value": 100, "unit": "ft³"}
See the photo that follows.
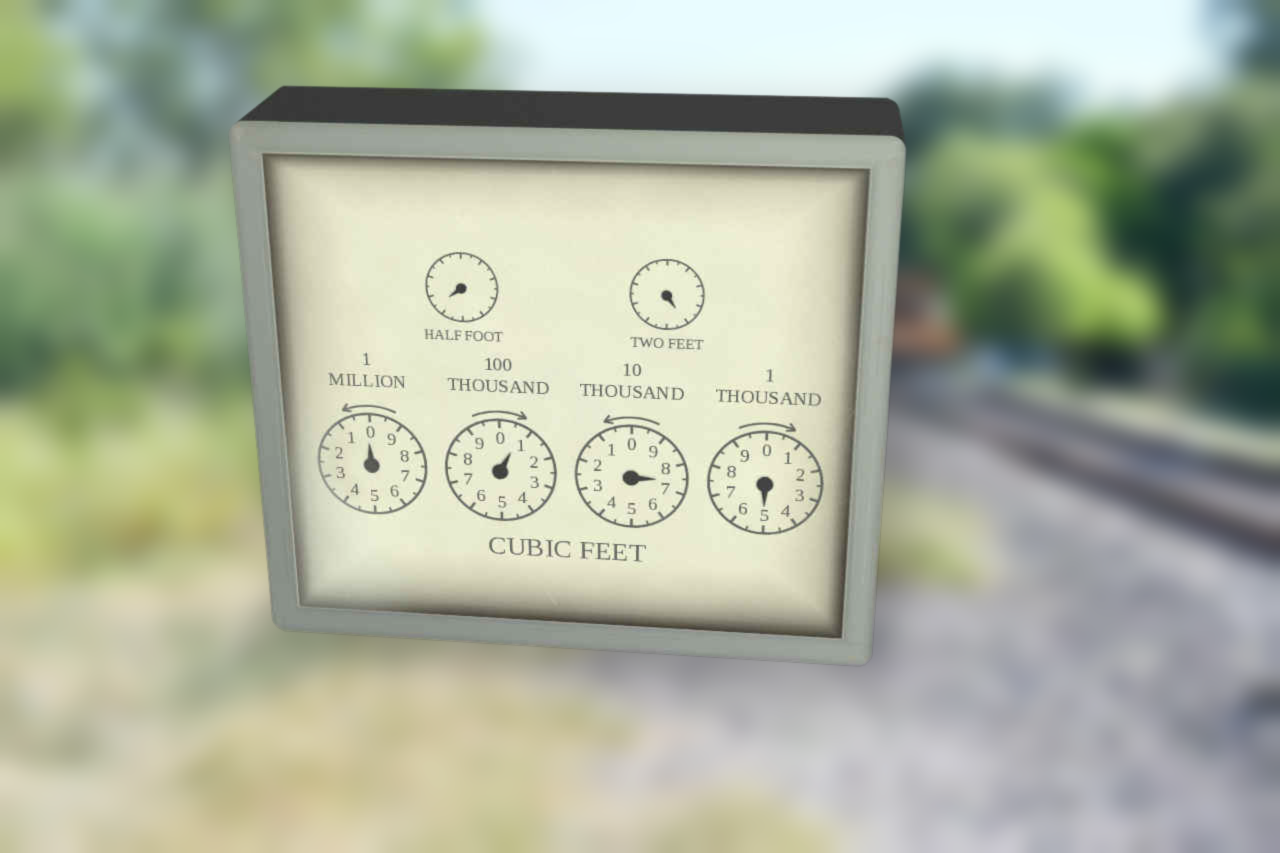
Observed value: {"value": 7500, "unit": "ft³"}
